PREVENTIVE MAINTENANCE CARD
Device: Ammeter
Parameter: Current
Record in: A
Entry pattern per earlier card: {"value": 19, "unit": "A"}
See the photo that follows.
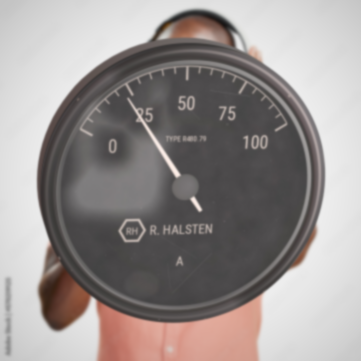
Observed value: {"value": 22.5, "unit": "A"}
